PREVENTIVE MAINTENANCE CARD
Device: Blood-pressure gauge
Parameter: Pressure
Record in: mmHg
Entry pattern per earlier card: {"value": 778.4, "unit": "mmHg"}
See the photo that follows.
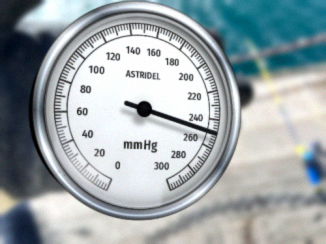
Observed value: {"value": 250, "unit": "mmHg"}
